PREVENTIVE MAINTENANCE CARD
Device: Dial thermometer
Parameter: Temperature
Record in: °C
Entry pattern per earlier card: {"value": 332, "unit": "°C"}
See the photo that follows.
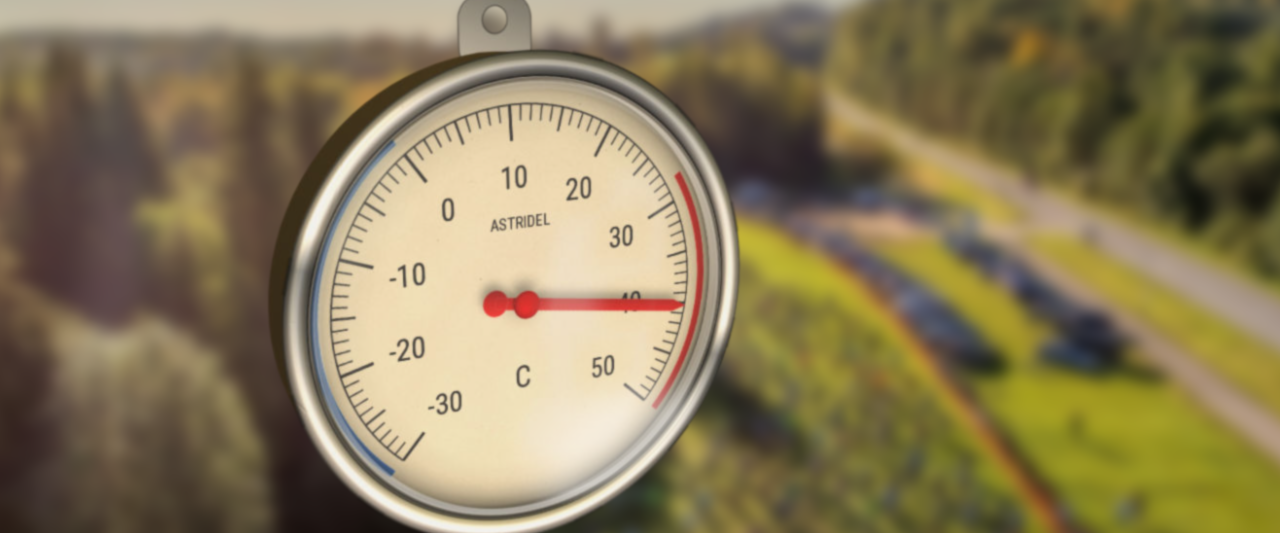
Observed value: {"value": 40, "unit": "°C"}
